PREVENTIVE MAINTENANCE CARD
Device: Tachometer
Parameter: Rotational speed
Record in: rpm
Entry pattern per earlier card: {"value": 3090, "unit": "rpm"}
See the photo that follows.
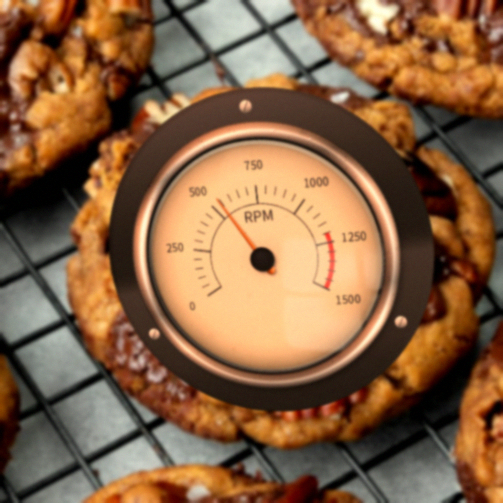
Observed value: {"value": 550, "unit": "rpm"}
